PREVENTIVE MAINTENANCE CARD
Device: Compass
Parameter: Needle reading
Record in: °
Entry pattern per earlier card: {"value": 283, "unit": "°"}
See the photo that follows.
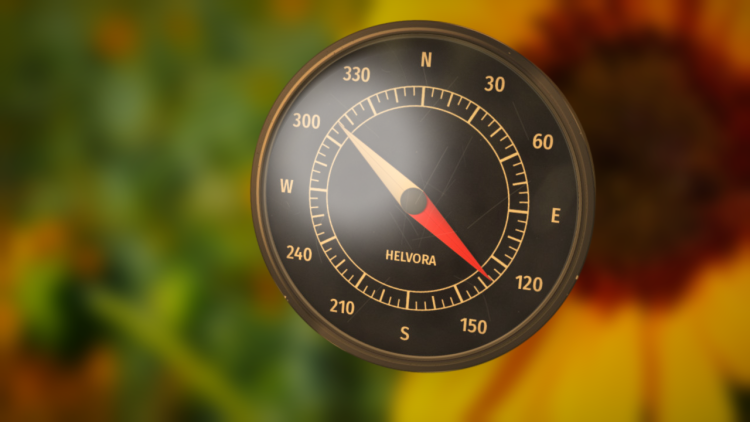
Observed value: {"value": 130, "unit": "°"}
